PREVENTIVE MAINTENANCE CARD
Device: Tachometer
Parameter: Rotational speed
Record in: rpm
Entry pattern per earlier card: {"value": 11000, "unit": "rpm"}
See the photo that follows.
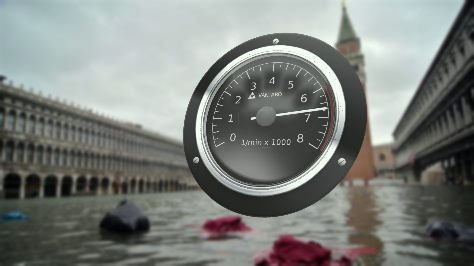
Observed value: {"value": 6750, "unit": "rpm"}
